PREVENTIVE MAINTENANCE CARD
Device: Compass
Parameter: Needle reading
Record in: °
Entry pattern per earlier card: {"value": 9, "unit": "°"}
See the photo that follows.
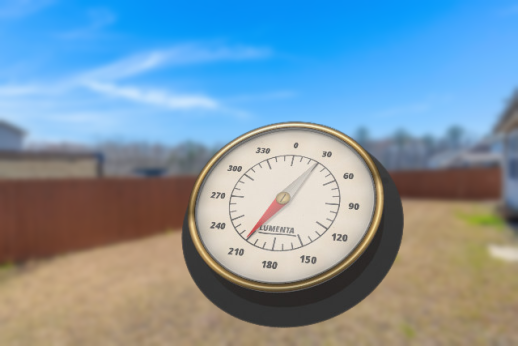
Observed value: {"value": 210, "unit": "°"}
